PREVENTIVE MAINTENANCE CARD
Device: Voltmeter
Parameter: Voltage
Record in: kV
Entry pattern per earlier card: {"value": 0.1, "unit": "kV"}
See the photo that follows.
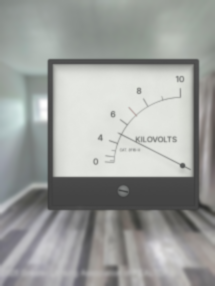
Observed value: {"value": 5, "unit": "kV"}
